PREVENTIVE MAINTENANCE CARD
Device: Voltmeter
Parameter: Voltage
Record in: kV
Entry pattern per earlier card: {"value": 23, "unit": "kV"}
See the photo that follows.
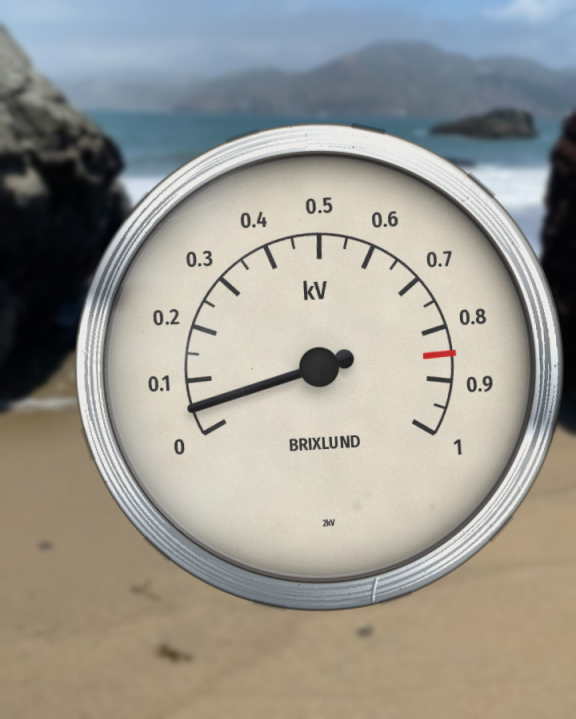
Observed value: {"value": 0.05, "unit": "kV"}
